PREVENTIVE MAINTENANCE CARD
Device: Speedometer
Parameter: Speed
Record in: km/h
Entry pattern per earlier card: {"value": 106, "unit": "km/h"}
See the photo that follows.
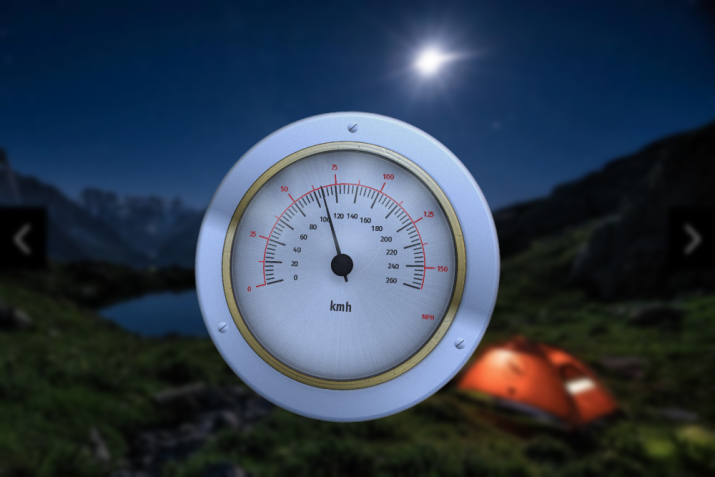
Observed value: {"value": 108, "unit": "km/h"}
